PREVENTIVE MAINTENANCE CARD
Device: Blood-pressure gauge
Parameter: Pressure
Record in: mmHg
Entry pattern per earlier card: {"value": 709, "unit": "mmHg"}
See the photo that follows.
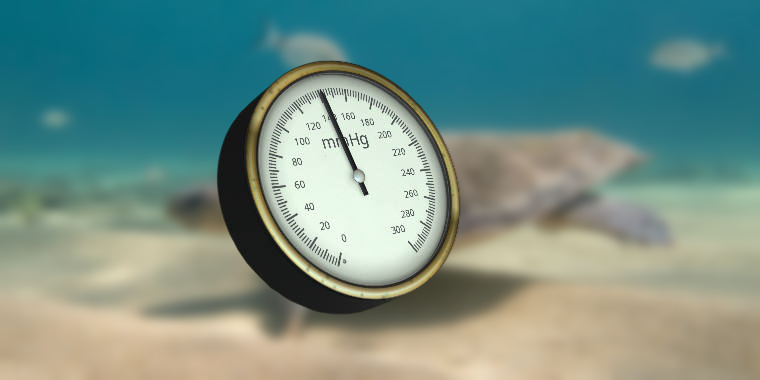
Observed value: {"value": 140, "unit": "mmHg"}
